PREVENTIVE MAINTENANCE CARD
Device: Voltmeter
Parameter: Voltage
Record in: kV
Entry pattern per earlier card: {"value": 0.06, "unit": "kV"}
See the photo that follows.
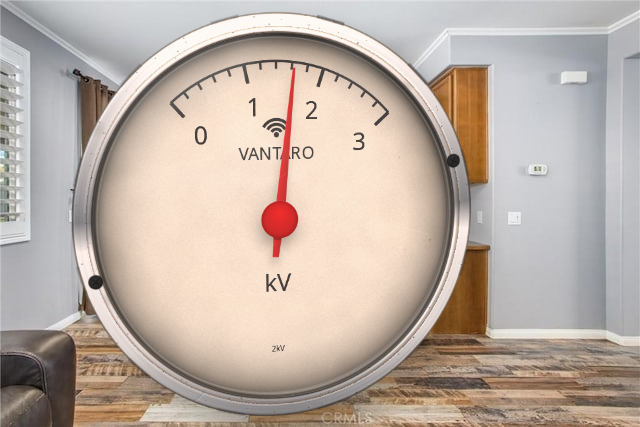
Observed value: {"value": 1.6, "unit": "kV"}
